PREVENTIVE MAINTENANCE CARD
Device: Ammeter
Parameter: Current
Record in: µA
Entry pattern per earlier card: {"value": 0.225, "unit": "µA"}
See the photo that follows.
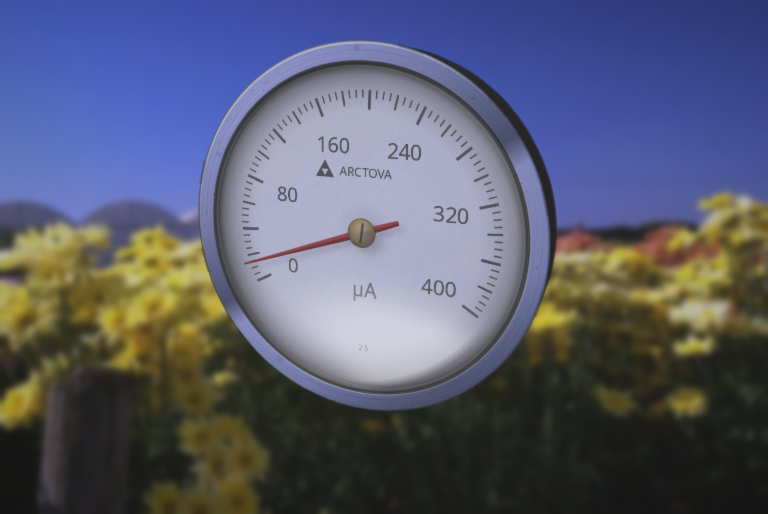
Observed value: {"value": 15, "unit": "µA"}
